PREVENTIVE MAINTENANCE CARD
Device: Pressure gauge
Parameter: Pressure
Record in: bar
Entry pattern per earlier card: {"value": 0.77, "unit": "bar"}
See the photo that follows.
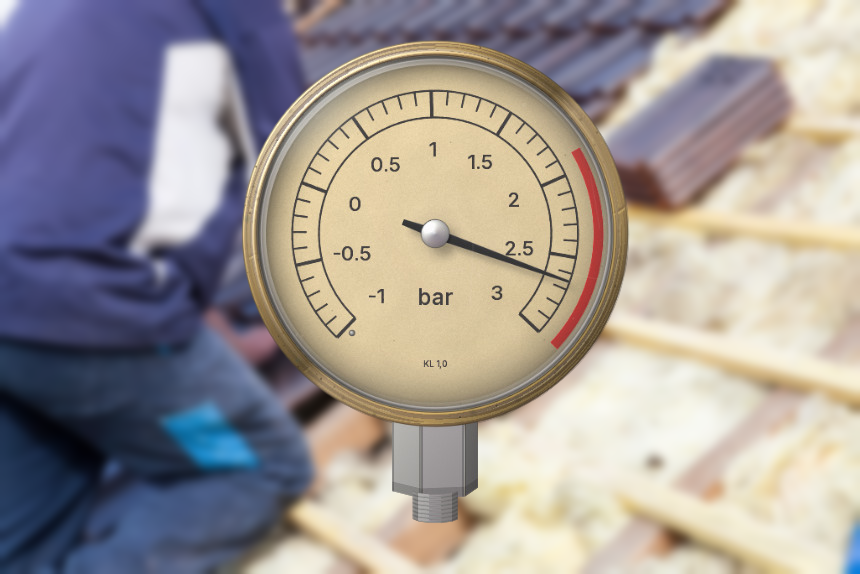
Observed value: {"value": 2.65, "unit": "bar"}
